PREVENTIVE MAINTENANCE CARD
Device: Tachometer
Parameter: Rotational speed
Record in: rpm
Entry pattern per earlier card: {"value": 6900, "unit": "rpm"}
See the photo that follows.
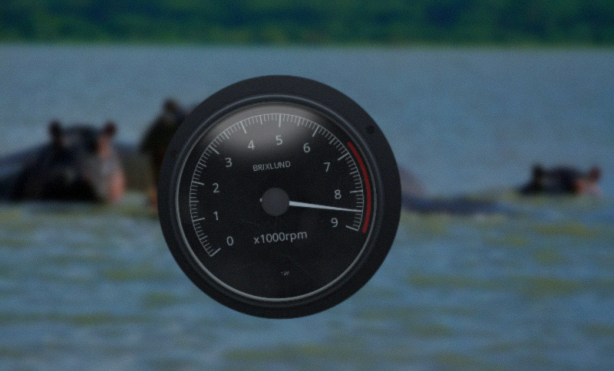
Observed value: {"value": 8500, "unit": "rpm"}
